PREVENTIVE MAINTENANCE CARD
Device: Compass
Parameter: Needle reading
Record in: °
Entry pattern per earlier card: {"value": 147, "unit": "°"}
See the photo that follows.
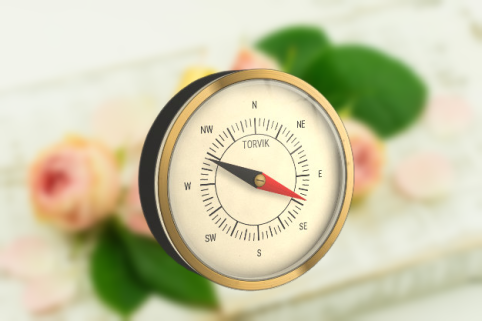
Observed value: {"value": 115, "unit": "°"}
